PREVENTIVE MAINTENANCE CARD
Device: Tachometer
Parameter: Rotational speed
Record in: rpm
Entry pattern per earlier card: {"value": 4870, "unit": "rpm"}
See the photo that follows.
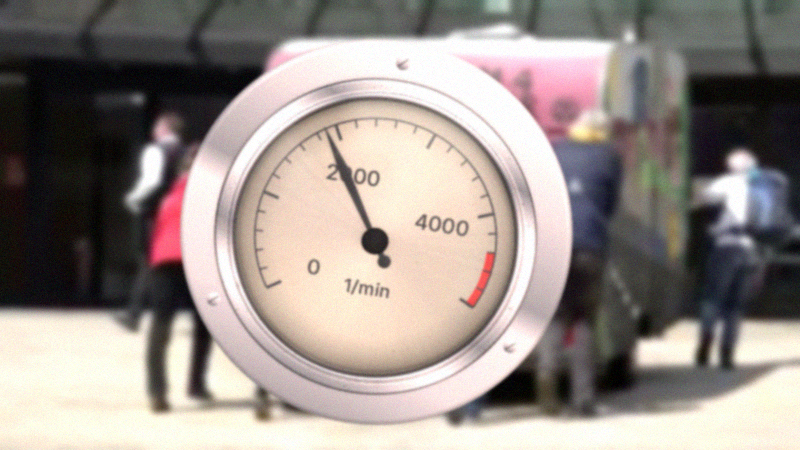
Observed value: {"value": 1900, "unit": "rpm"}
